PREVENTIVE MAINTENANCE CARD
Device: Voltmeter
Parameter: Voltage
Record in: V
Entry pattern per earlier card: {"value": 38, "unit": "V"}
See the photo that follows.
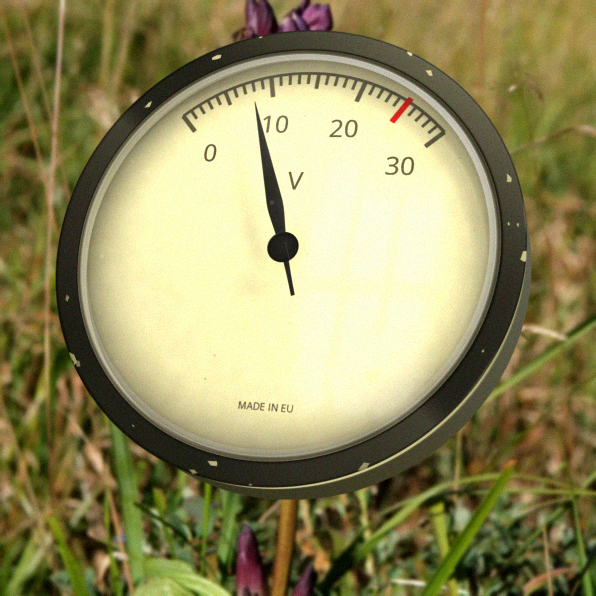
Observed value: {"value": 8, "unit": "V"}
